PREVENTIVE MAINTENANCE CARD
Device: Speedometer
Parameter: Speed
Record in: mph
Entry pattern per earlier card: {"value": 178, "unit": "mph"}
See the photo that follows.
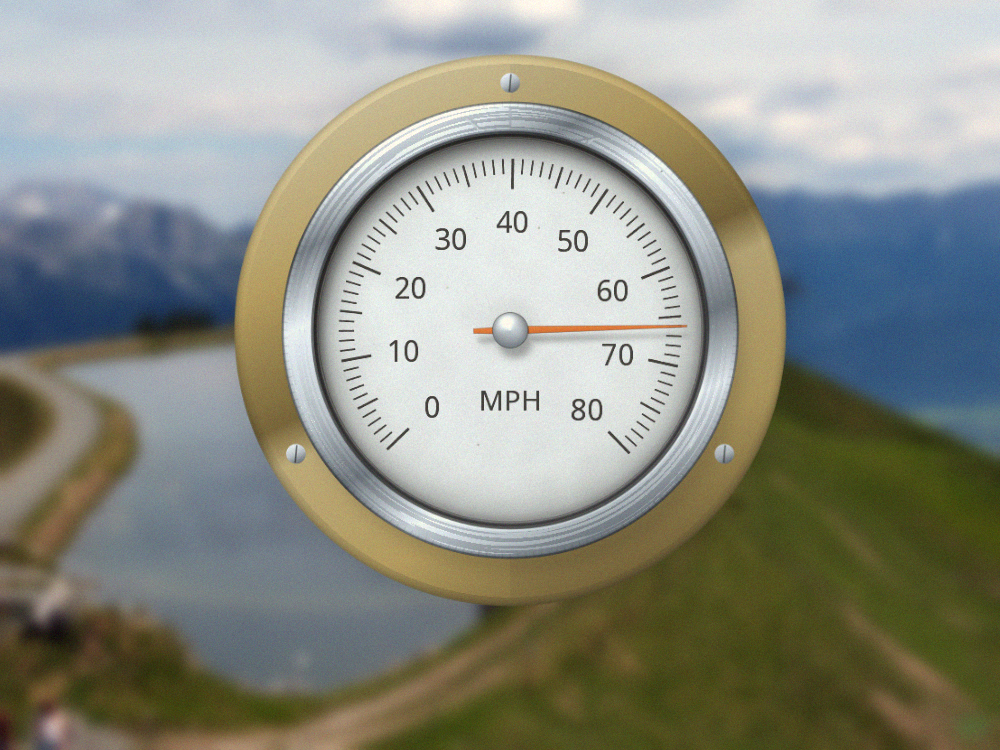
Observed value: {"value": 66, "unit": "mph"}
